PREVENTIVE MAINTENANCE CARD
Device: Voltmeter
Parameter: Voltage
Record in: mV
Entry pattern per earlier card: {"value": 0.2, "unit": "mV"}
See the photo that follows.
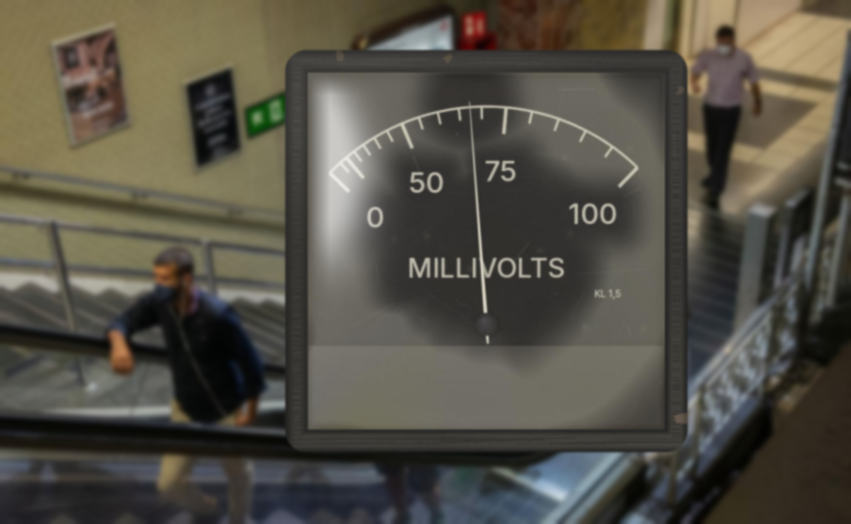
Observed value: {"value": 67.5, "unit": "mV"}
